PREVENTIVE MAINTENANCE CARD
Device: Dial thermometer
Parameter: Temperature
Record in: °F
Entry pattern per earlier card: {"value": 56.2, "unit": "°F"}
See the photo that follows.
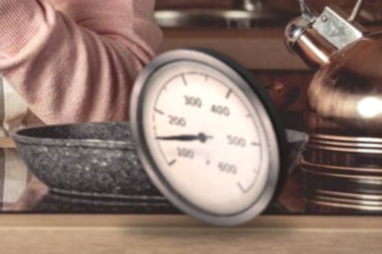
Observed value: {"value": 150, "unit": "°F"}
